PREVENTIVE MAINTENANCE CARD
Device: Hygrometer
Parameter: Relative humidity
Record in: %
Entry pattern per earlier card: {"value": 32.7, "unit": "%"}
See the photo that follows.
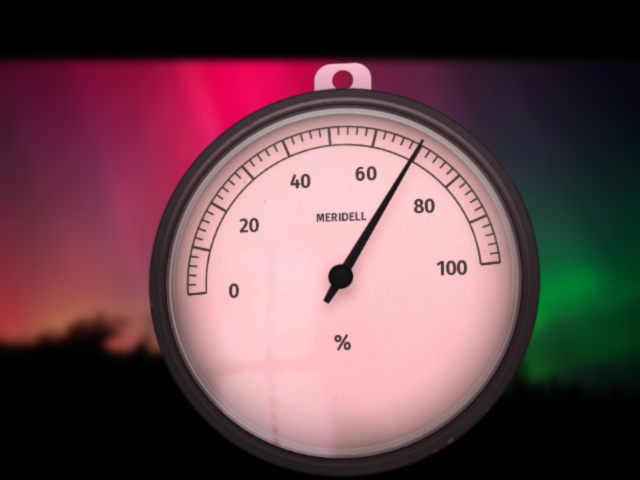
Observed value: {"value": 70, "unit": "%"}
